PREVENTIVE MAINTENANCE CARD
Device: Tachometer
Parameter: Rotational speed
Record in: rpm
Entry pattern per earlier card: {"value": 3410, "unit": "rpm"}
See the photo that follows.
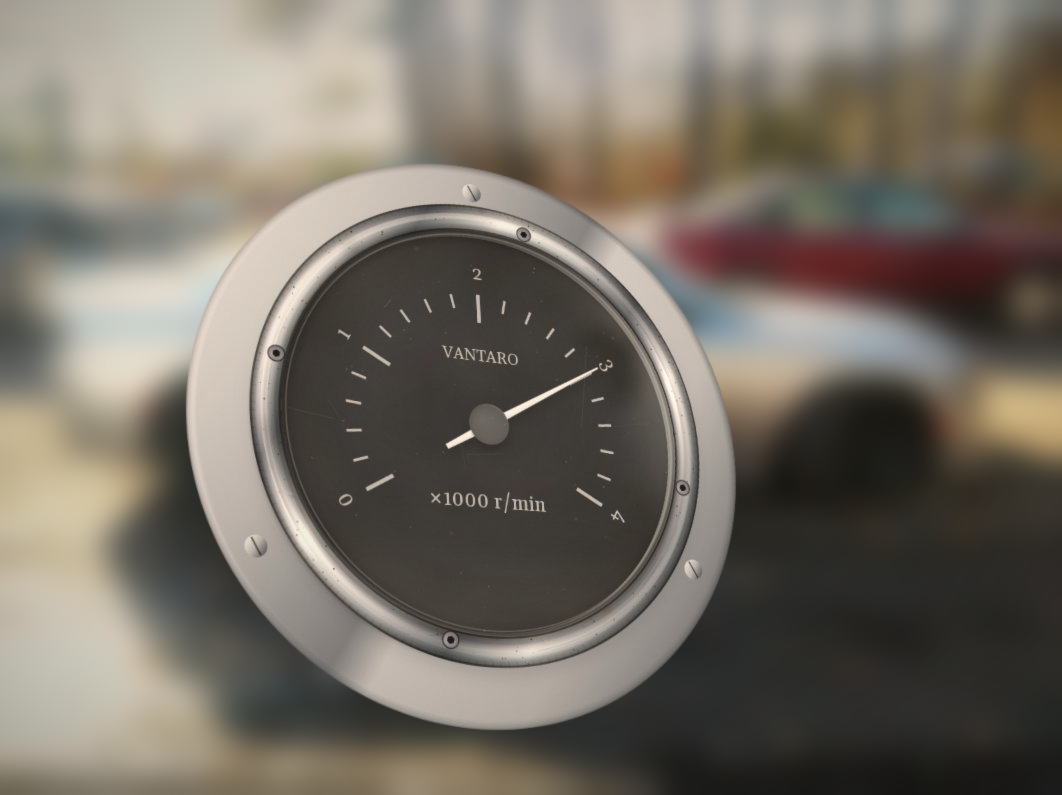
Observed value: {"value": 3000, "unit": "rpm"}
